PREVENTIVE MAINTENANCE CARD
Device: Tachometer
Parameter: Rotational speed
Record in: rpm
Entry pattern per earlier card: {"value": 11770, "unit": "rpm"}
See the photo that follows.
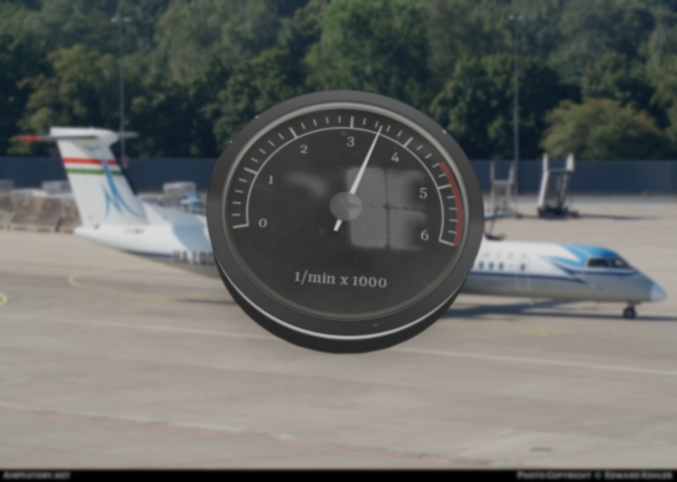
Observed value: {"value": 3500, "unit": "rpm"}
